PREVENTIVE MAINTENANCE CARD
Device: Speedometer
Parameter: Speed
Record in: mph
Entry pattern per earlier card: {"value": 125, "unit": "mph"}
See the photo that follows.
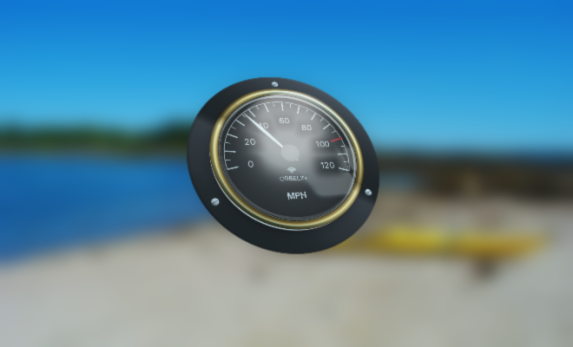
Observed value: {"value": 35, "unit": "mph"}
